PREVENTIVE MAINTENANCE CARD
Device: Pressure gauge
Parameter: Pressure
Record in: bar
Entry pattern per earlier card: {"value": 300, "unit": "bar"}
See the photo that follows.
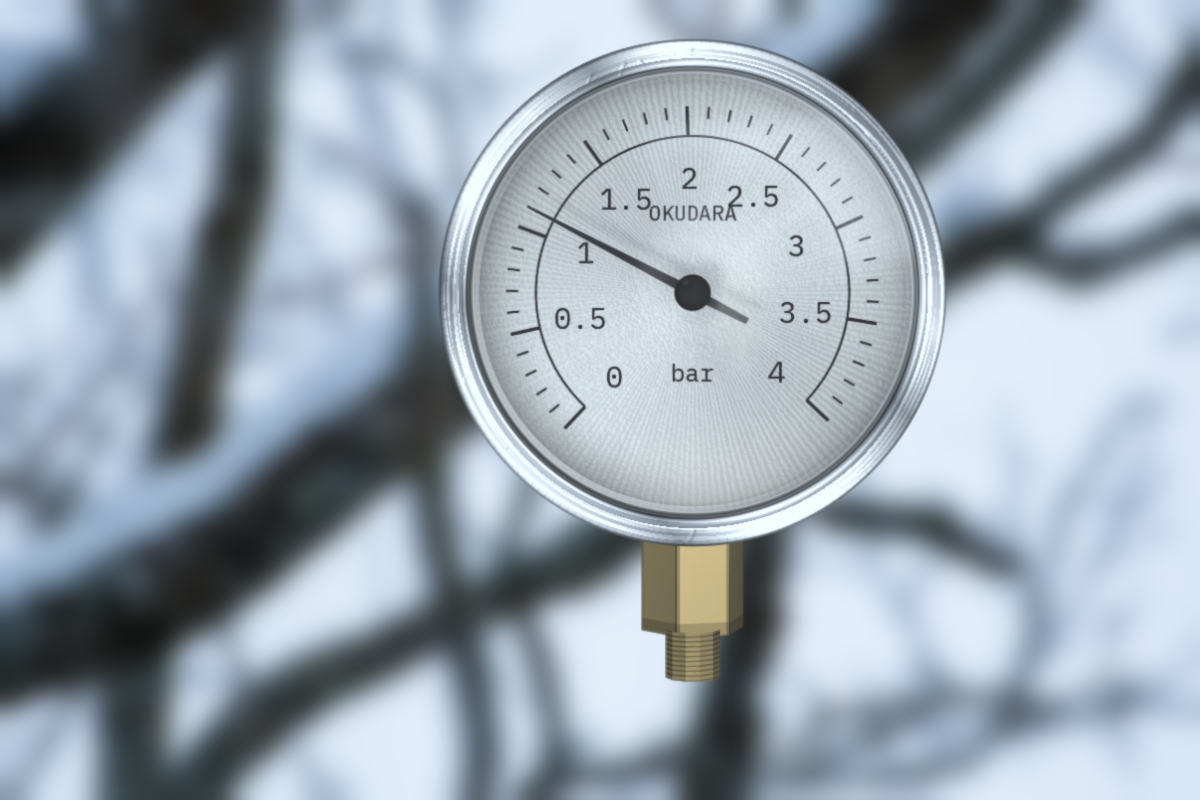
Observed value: {"value": 1.1, "unit": "bar"}
